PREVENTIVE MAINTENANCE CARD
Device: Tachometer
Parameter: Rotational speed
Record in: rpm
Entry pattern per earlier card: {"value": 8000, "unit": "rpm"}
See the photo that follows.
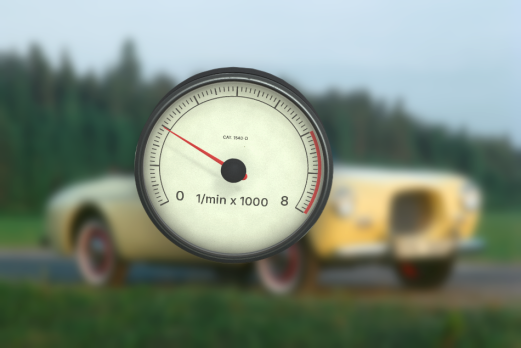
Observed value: {"value": 2000, "unit": "rpm"}
